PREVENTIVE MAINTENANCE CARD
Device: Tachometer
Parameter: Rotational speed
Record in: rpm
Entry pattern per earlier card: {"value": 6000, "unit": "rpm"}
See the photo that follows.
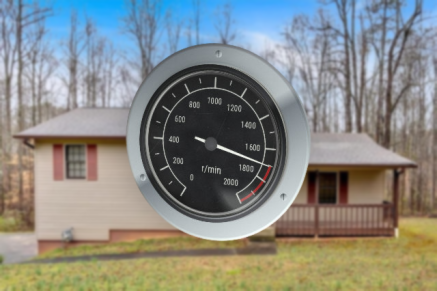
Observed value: {"value": 1700, "unit": "rpm"}
